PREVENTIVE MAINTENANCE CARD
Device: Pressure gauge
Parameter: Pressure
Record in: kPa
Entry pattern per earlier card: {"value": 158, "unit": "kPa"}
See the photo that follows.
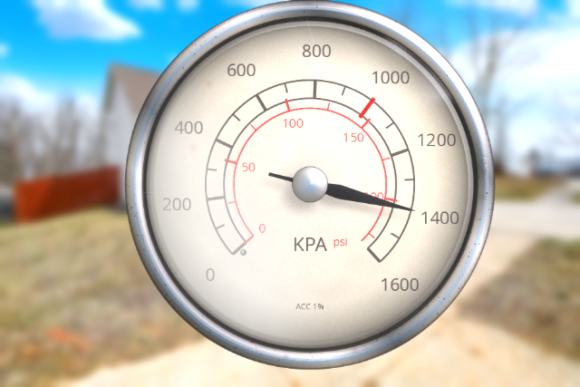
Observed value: {"value": 1400, "unit": "kPa"}
